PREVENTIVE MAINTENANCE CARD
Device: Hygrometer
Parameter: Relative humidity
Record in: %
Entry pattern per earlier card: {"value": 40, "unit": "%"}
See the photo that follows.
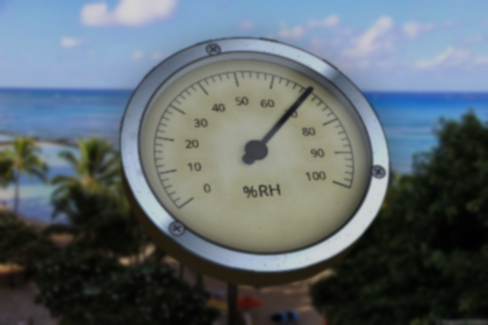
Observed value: {"value": 70, "unit": "%"}
